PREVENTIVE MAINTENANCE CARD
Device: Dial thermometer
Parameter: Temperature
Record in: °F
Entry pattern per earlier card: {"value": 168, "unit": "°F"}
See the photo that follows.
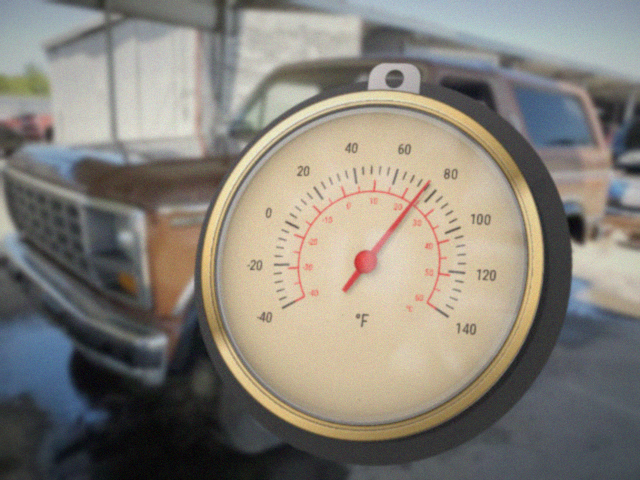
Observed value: {"value": 76, "unit": "°F"}
